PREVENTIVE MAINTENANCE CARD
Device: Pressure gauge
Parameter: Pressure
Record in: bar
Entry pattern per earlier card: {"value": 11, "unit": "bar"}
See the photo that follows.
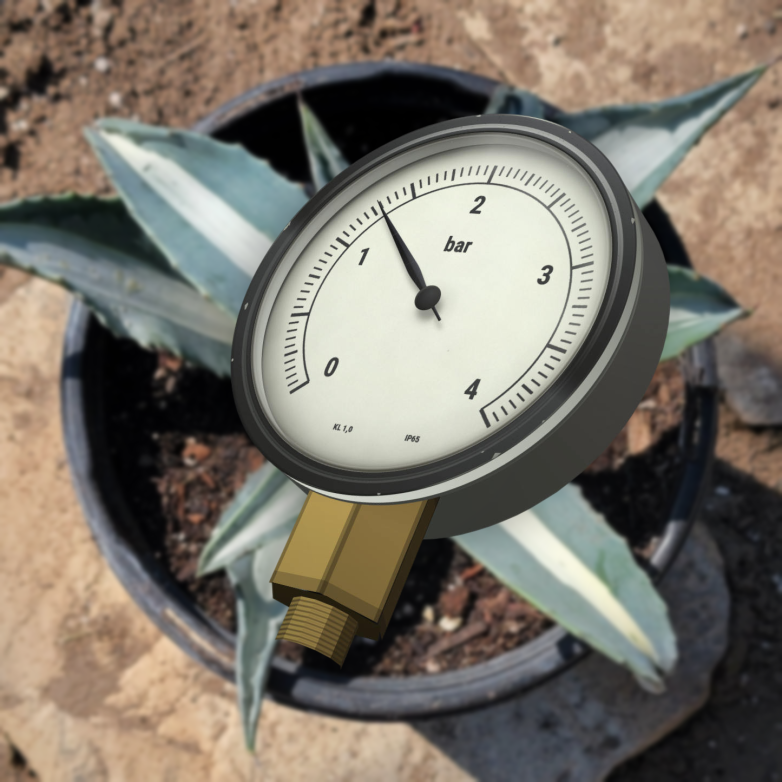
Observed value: {"value": 1.3, "unit": "bar"}
